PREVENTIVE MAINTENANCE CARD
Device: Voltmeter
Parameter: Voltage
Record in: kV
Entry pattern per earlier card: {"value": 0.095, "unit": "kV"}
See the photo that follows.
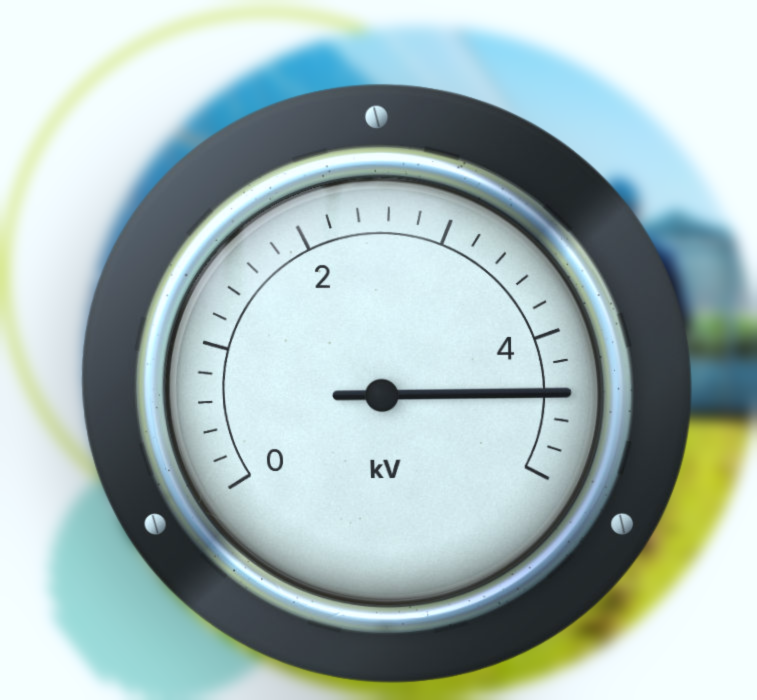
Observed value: {"value": 4.4, "unit": "kV"}
